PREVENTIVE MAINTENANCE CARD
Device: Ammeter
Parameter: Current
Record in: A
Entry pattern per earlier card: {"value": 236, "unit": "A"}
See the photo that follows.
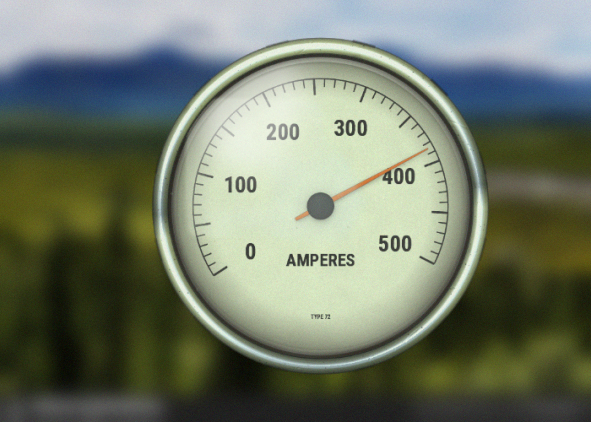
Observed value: {"value": 385, "unit": "A"}
